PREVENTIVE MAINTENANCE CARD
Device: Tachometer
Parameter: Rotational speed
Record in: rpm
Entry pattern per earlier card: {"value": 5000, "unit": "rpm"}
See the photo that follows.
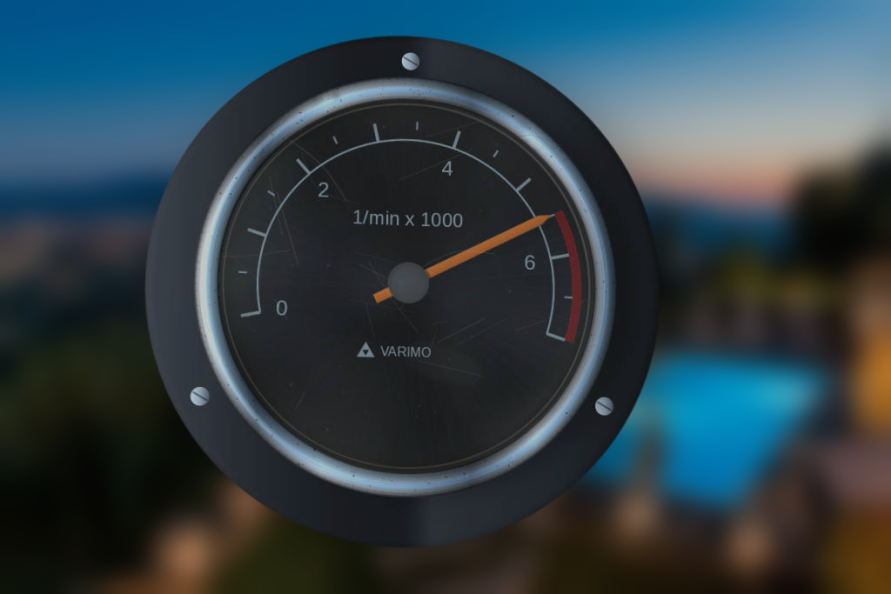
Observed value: {"value": 5500, "unit": "rpm"}
